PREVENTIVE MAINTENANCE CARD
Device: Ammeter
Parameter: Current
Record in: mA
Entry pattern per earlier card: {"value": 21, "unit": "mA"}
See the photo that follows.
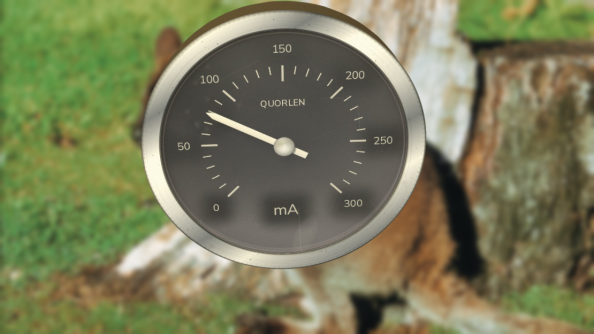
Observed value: {"value": 80, "unit": "mA"}
